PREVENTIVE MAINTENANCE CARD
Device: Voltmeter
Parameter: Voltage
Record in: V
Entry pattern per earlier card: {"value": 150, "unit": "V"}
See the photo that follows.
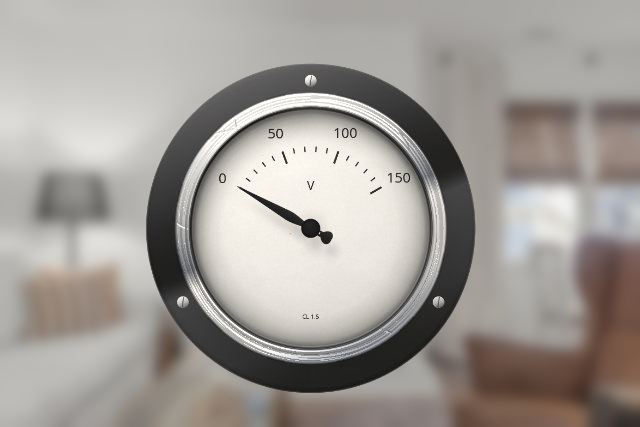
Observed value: {"value": 0, "unit": "V"}
